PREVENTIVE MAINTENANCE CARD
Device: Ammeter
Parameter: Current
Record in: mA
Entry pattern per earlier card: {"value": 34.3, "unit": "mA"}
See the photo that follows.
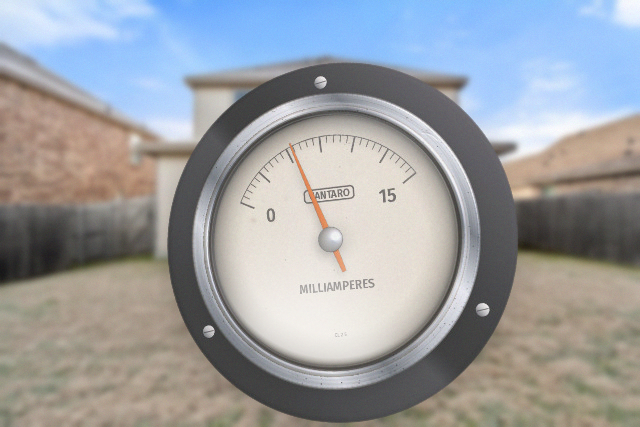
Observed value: {"value": 5.5, "unit": "mA"}
